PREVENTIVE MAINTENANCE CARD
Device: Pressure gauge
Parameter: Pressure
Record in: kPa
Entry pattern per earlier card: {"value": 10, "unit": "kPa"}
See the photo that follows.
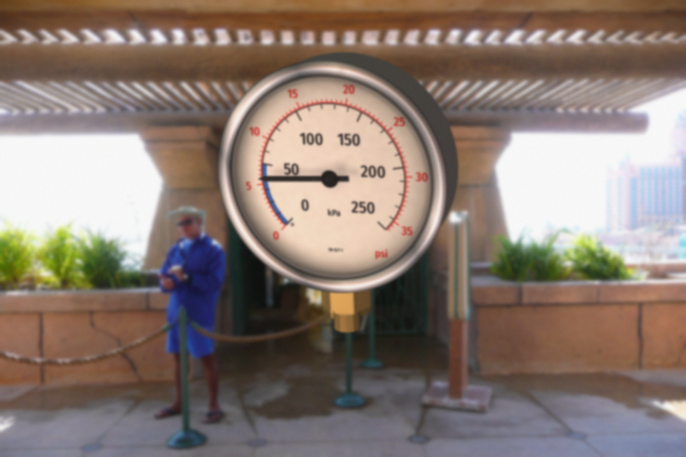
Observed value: {"value": 40, "unit": "kPa"}
